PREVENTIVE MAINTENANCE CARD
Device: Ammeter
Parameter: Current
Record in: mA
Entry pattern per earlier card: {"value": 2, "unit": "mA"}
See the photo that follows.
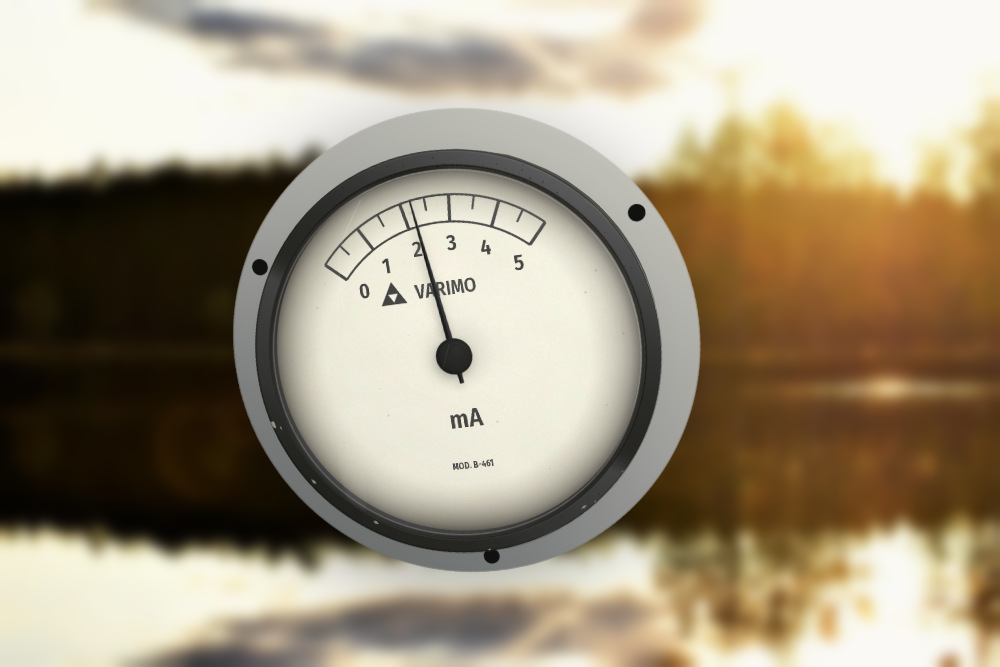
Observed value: {"value": 2.25, "unit": "mA"}
